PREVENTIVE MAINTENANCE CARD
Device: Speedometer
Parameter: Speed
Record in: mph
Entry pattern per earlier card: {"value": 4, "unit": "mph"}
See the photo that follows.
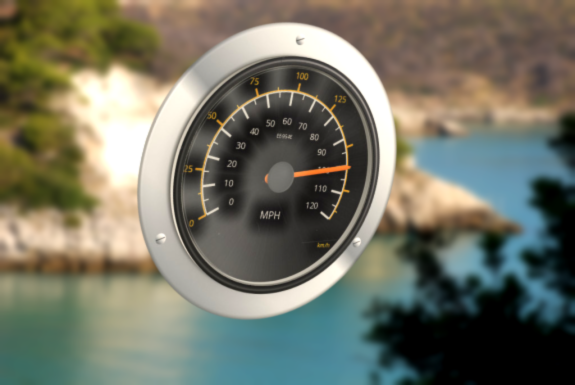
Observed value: {"value": 100, "unit": "mph"}
